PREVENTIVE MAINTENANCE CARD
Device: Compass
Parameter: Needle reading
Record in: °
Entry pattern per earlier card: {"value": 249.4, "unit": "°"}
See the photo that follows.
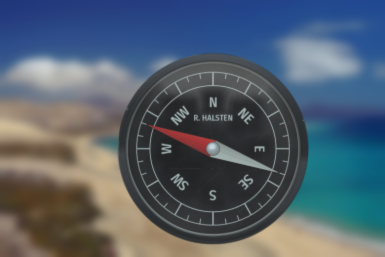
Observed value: {"value": 290, "unit": "°"}
